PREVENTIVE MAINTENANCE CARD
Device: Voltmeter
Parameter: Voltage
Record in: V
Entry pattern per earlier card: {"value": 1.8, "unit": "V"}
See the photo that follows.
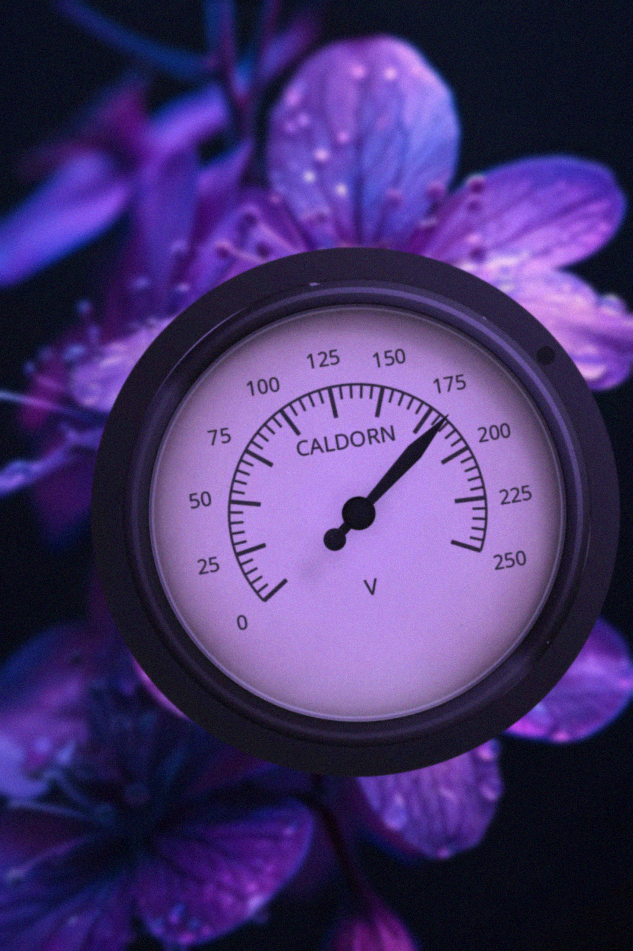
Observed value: {"value": 182.5, "unit": "V"}
